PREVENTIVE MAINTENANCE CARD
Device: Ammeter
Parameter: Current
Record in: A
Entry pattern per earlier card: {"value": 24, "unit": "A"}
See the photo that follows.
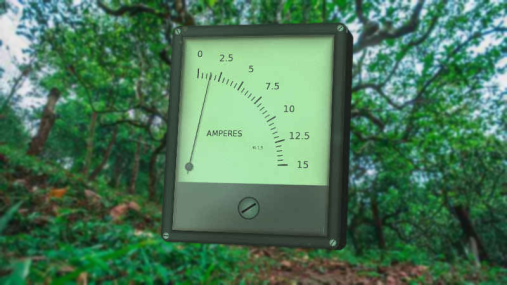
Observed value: {"value": 1.5, "unit": "A"}
